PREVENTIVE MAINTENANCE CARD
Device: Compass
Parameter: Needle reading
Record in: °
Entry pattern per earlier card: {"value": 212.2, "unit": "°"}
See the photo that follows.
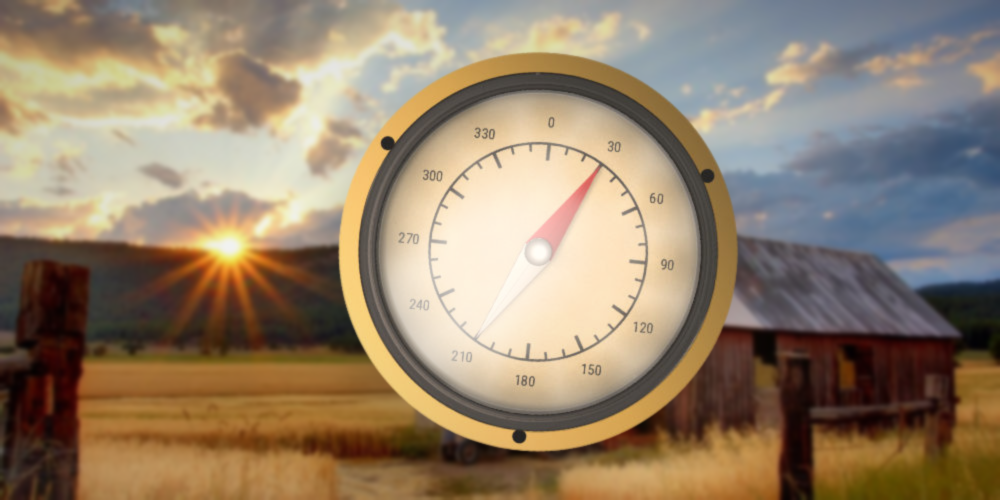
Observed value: {"value": 30, "unit": "°"}
